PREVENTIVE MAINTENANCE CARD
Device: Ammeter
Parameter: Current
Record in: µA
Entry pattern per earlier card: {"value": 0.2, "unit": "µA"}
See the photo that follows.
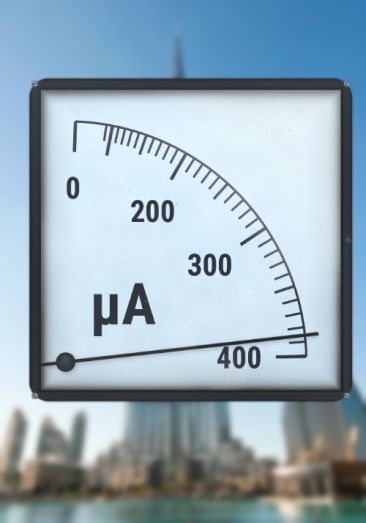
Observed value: {"value": 385, "unit": "µA"}
